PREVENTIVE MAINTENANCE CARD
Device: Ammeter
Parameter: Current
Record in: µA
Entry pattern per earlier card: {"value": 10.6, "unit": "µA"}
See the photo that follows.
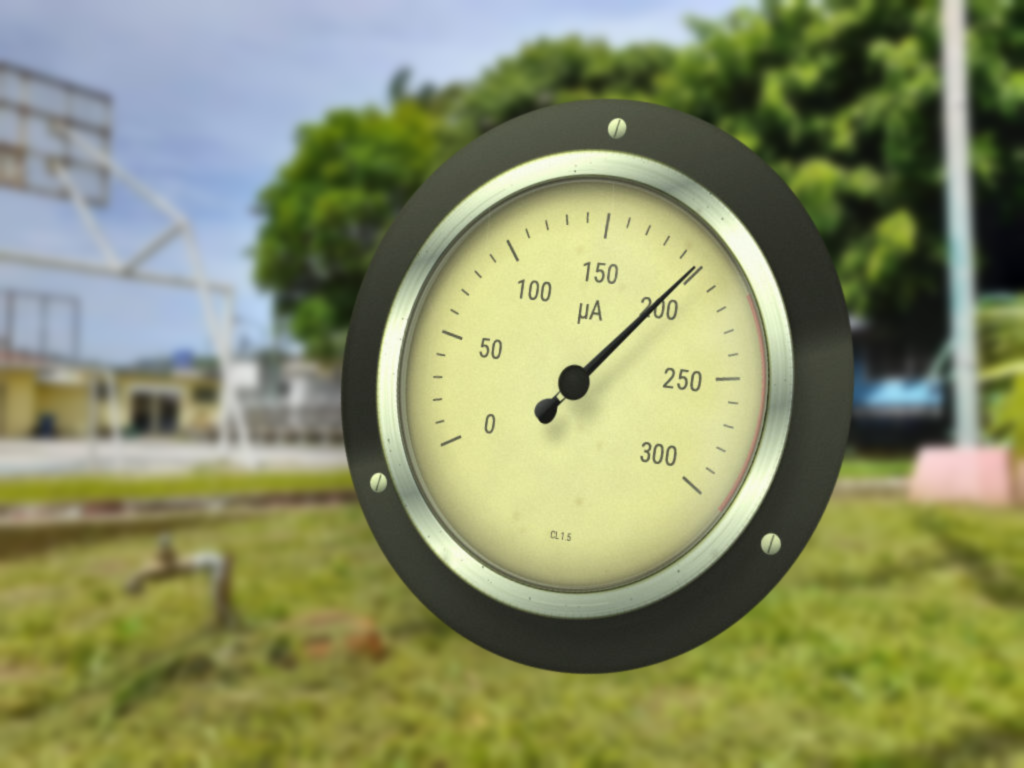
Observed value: {"value": 200, "unit": "µA"}
